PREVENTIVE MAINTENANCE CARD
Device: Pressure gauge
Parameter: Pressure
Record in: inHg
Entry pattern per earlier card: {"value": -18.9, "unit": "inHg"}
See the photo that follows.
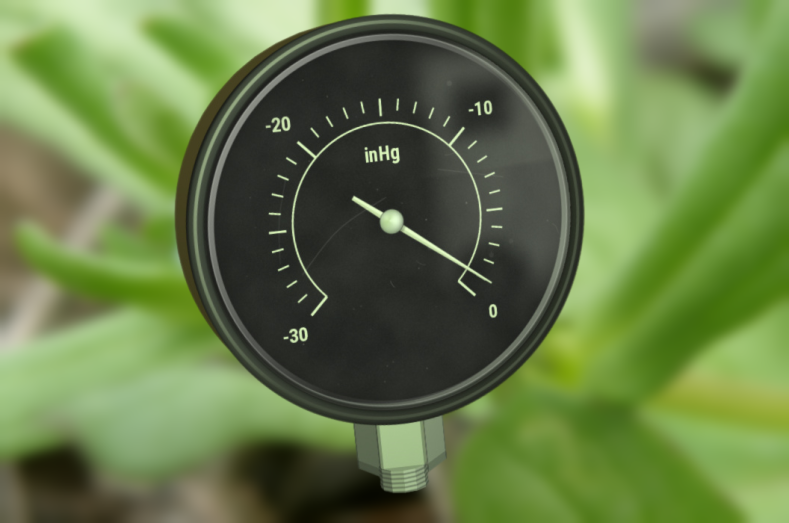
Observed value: {"value": -1, "unit": "inHg"}
